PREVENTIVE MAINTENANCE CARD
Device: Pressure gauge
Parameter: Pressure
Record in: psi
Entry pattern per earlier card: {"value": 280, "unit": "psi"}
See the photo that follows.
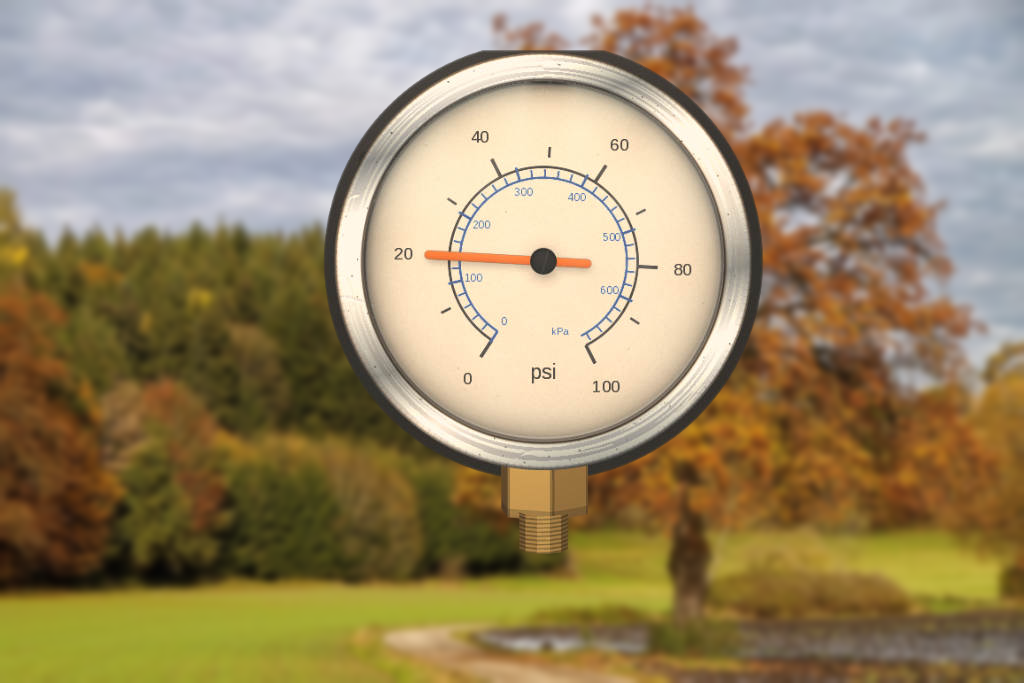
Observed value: {"value": 20, "unit": "psi"}
